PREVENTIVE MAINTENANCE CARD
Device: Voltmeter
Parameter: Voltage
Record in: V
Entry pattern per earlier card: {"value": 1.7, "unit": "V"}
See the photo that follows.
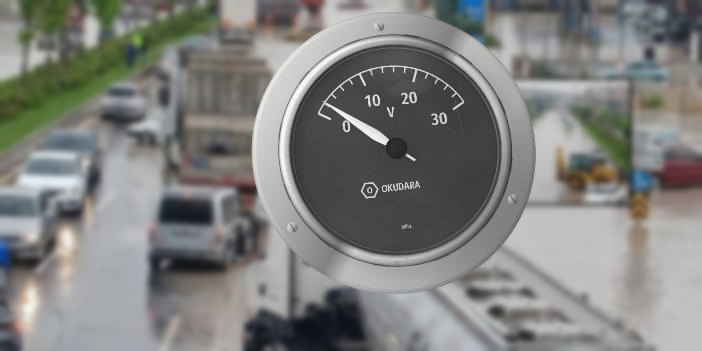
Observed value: {"value": 2, "unit": "V"}
